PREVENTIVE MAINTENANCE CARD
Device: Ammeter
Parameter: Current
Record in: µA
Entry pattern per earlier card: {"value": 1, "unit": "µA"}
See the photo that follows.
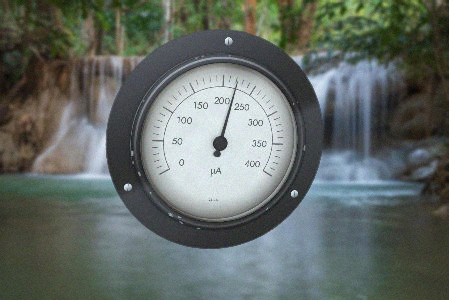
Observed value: {"value": 220, "unit": "µA"}
